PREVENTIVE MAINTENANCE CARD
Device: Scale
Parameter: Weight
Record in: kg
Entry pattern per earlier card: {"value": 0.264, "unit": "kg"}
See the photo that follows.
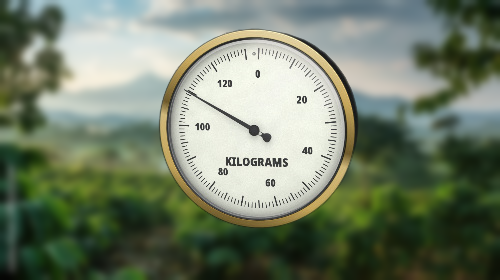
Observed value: {"value": 110, "unit": "kg"}
